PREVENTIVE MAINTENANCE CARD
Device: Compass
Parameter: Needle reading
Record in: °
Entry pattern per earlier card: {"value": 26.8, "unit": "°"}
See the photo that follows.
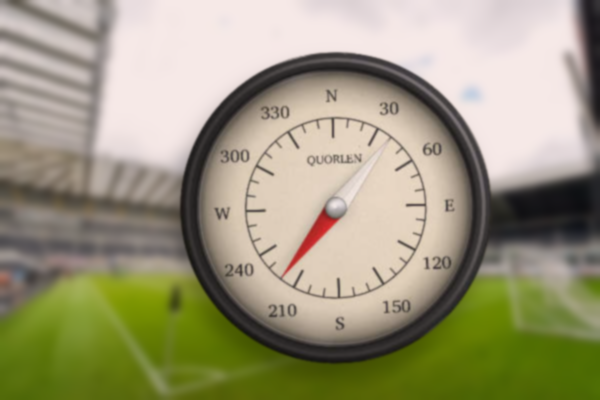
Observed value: {"value": 220, "unit": "°"}
